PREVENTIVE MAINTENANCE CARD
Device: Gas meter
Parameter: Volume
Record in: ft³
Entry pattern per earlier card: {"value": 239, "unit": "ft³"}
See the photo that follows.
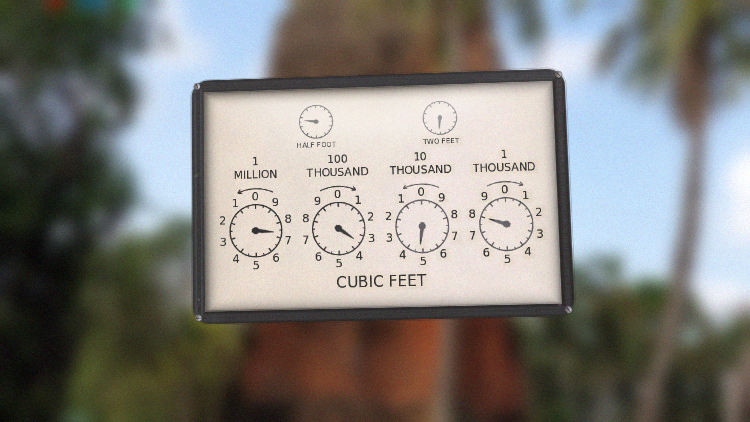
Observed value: {"value": 734800, "unit": "ft³"}
